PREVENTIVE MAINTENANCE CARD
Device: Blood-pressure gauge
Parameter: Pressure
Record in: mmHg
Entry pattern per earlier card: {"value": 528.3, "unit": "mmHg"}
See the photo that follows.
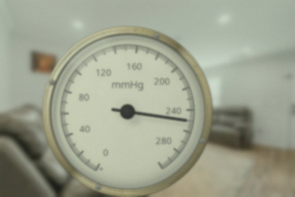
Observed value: {"value": 250, "unit": "mmHg"}
